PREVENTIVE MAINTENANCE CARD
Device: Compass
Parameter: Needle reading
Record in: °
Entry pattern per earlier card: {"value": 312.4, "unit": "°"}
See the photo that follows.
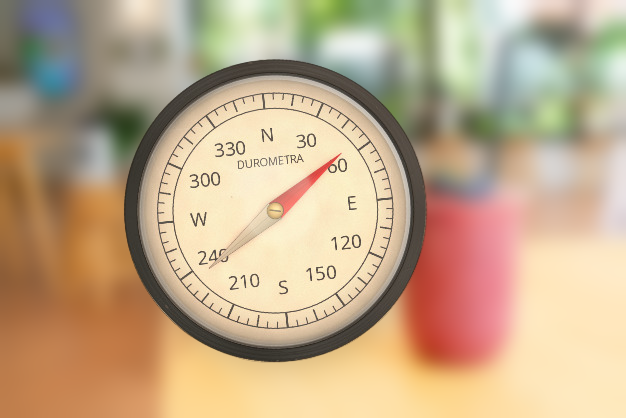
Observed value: {"value": 55, "unit": "°"}
